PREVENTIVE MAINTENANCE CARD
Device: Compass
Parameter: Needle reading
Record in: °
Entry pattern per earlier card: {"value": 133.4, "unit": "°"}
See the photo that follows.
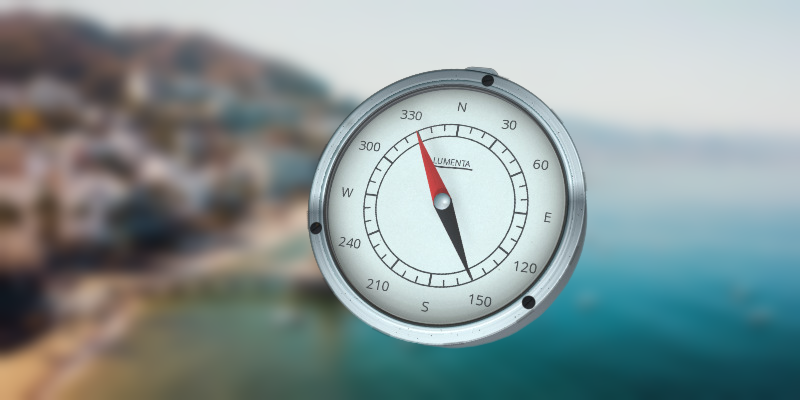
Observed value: {"value": 330, "unit": "°"}
